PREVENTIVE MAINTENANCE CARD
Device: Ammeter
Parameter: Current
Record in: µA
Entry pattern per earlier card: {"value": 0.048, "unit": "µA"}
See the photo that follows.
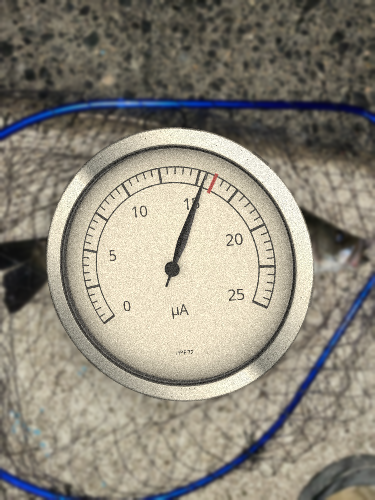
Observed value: {"value": 15.5, "unit": "µA"}
